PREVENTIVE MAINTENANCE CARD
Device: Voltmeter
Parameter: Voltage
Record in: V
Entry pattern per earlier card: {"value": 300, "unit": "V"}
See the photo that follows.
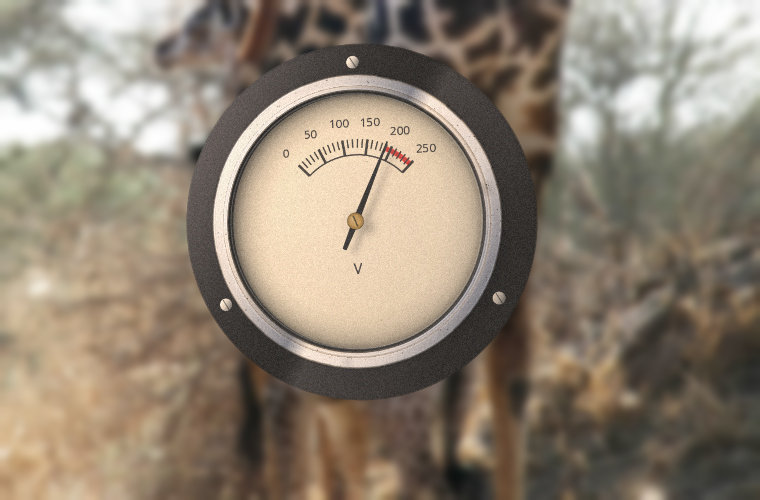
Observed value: {"value": 190, "unit": "V"}
